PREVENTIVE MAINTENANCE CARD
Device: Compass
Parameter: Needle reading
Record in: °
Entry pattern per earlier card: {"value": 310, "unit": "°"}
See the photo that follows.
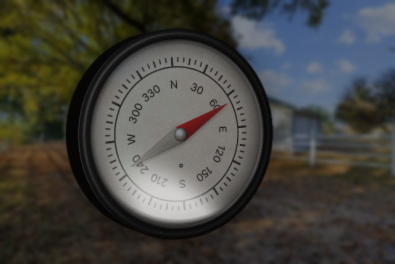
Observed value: {"value": 65, "unit": "°"}
